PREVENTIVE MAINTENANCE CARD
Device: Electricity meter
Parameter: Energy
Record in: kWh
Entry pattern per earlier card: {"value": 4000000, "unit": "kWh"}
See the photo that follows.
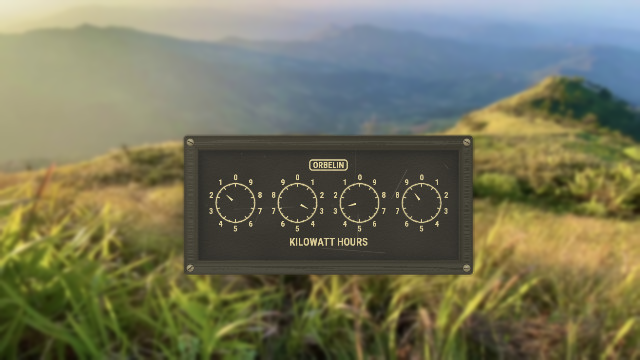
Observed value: {"value": 1329, "unit": "kWh"}
